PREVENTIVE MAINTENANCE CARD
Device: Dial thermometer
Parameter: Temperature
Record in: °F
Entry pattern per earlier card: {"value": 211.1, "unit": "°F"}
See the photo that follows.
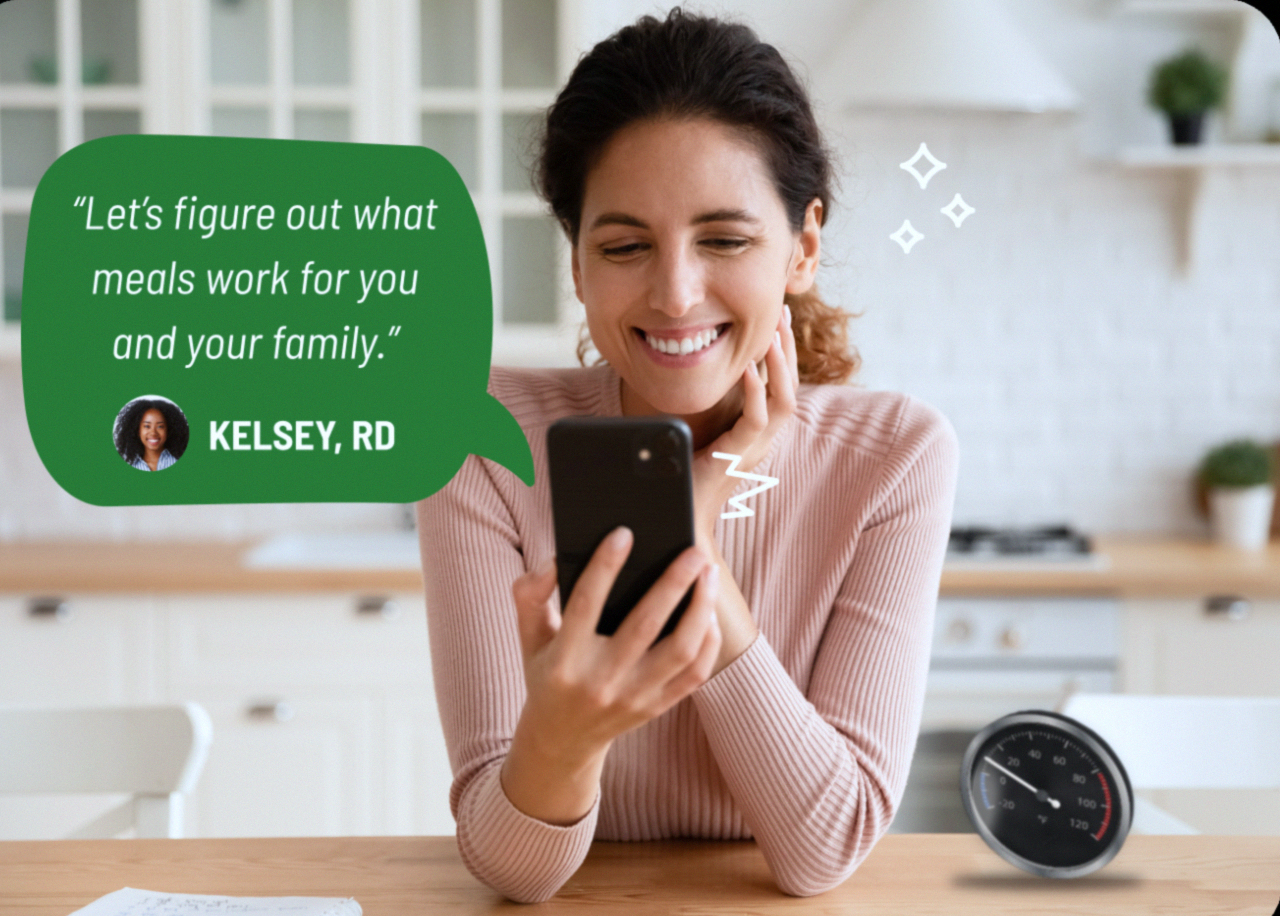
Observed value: {"value": 10, "unit": "°F"}
